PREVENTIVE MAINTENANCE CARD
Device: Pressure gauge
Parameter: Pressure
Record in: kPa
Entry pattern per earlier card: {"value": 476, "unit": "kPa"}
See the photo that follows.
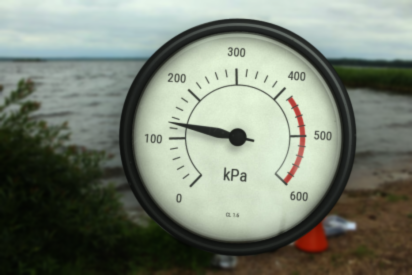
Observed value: {"value": 130, "unit": "kPa"}
